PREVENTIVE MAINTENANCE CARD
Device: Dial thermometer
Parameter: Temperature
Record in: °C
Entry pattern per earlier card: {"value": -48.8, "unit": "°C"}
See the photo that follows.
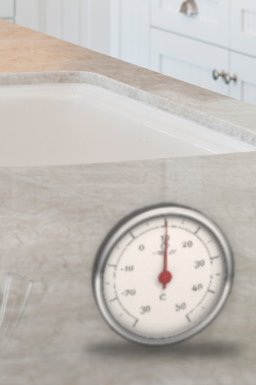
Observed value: {"value": 10, "unit": "°C"}
